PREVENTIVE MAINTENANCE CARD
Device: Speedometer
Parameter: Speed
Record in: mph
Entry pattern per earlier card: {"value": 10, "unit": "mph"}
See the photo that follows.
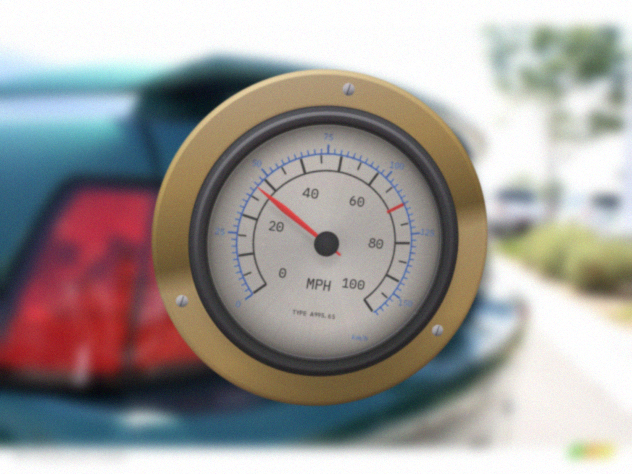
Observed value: {"value": 27.5, "unit": "mph"}
